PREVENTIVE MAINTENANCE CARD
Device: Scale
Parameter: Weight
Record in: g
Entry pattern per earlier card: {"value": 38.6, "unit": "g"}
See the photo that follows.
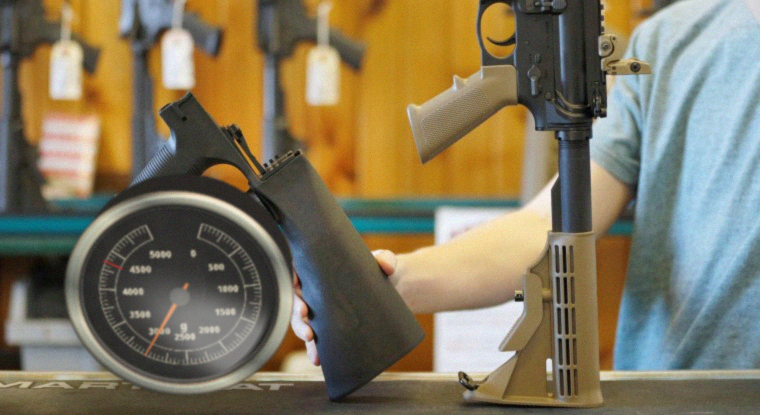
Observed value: {"value": 3000, "unit": "g"}
